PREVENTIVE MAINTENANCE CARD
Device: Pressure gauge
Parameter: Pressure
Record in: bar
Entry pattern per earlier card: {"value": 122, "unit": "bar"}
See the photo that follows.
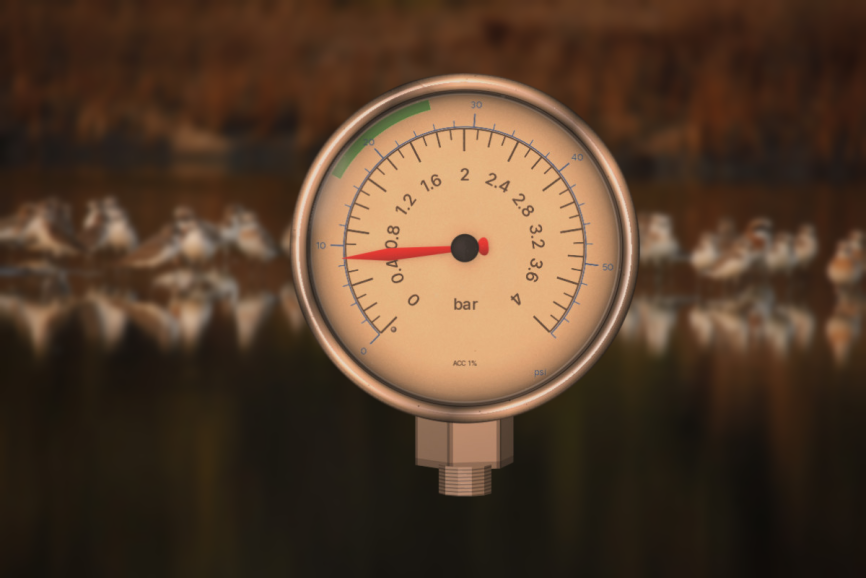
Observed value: {"value": 0.6, "unit": "bar"}
